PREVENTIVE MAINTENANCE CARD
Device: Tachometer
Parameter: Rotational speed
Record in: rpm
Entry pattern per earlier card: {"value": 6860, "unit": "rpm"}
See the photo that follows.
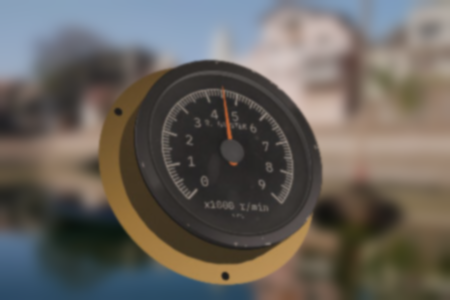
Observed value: {"value": 4500, "unit": "rpm"}
